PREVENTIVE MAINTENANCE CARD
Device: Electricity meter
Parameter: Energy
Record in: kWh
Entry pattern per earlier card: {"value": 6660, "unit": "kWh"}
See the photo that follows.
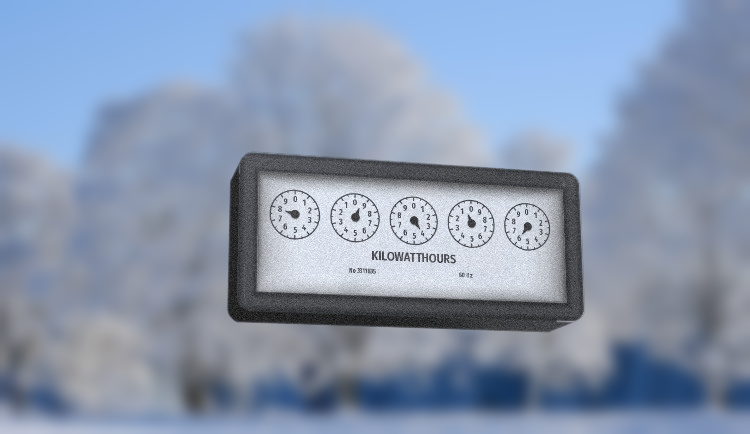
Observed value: {"value": 79406, "unit": "kWh"}
